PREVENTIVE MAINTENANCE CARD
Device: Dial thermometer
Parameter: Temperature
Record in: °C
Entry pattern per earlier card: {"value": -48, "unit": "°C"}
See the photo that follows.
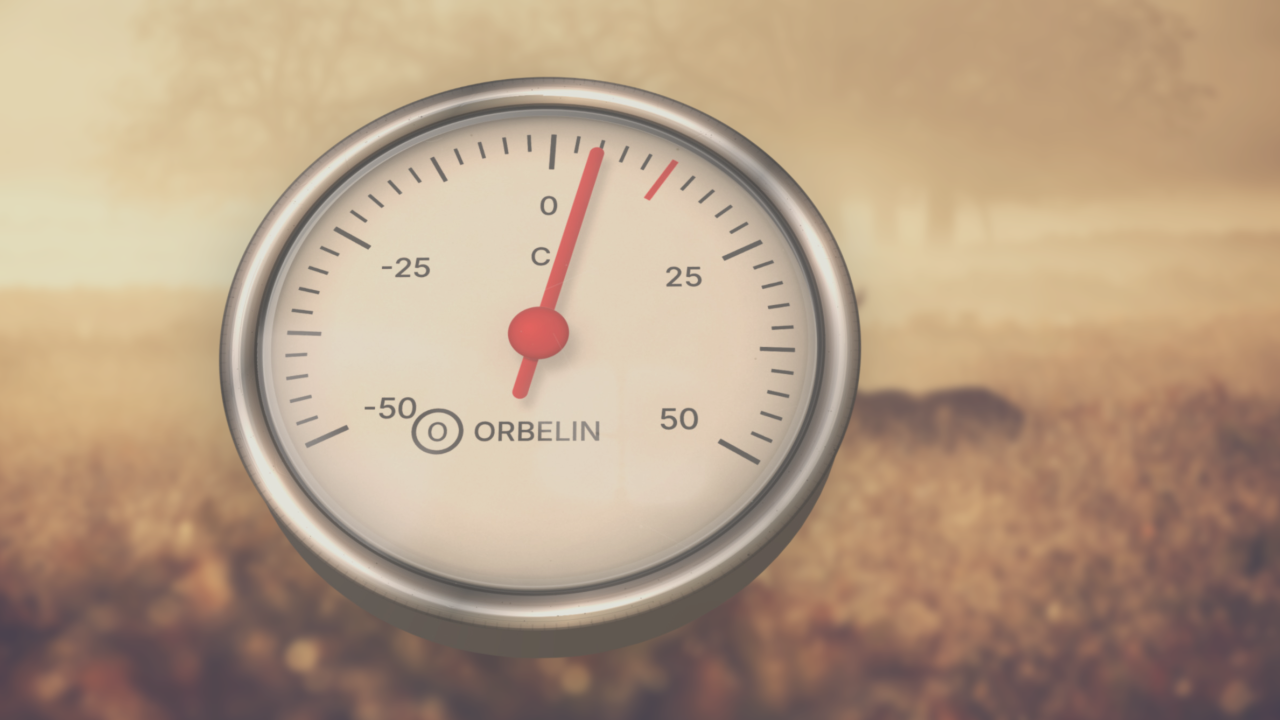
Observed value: {"value": 5, "unit": "°C"}
